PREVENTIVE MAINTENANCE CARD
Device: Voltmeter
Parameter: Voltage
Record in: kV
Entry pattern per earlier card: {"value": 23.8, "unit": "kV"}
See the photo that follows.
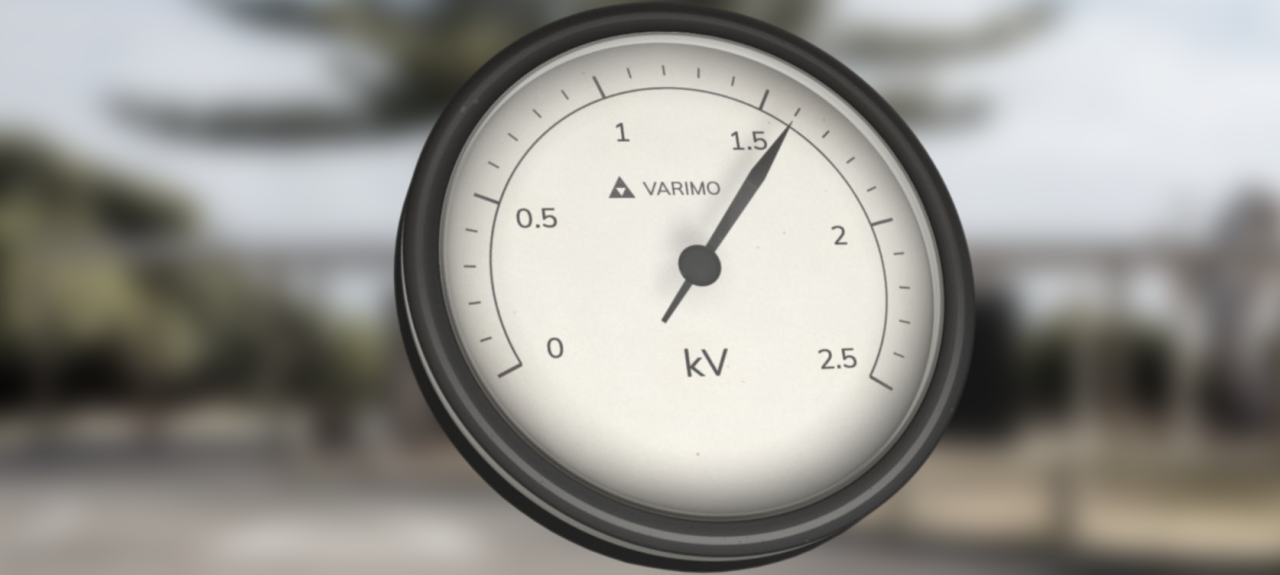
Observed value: {"value": 1.6, "unit": "kV"}
